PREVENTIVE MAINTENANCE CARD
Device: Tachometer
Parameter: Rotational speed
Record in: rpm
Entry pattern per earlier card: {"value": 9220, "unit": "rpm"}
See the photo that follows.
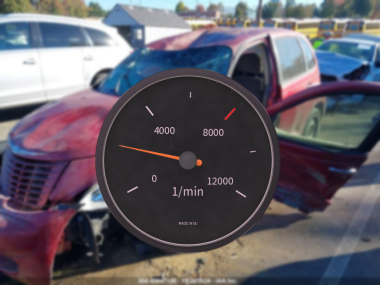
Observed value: {"value": 2000, "unit": "rpm"}
